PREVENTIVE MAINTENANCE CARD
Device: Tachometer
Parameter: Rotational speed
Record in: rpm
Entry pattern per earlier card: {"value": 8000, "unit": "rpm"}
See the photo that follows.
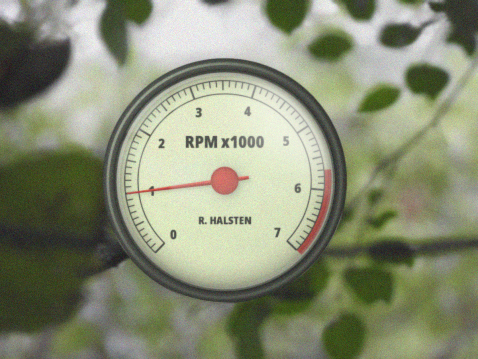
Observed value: {"value": 1000, "unit": "rpm"}
